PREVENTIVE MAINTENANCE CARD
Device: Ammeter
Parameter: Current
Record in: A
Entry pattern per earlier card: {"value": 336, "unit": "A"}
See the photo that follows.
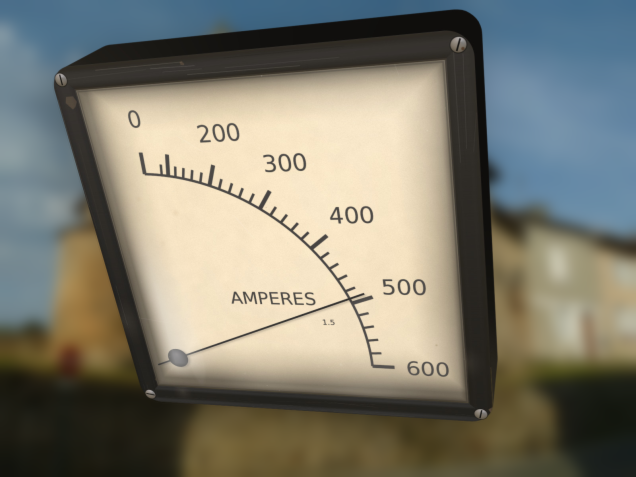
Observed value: {"value": 490, "unit": "A"}
